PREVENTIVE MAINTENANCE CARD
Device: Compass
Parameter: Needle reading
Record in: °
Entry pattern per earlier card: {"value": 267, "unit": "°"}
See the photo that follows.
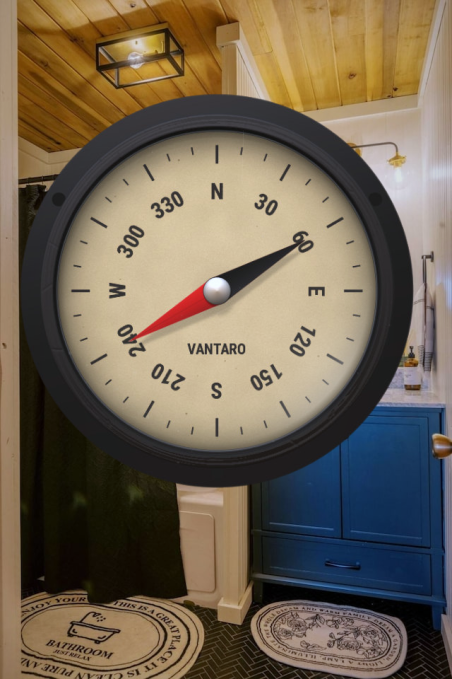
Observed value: {"value": 240, "unit": "°"}
